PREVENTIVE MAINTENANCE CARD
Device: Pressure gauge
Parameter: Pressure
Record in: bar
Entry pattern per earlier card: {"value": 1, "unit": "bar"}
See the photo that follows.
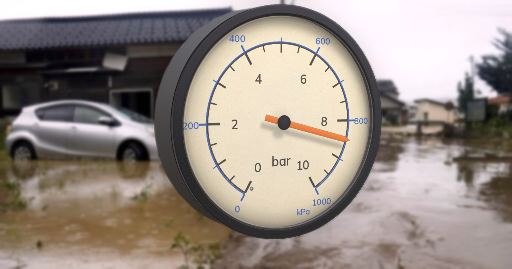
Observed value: {"value": 8.5, "unit": "bar"}
